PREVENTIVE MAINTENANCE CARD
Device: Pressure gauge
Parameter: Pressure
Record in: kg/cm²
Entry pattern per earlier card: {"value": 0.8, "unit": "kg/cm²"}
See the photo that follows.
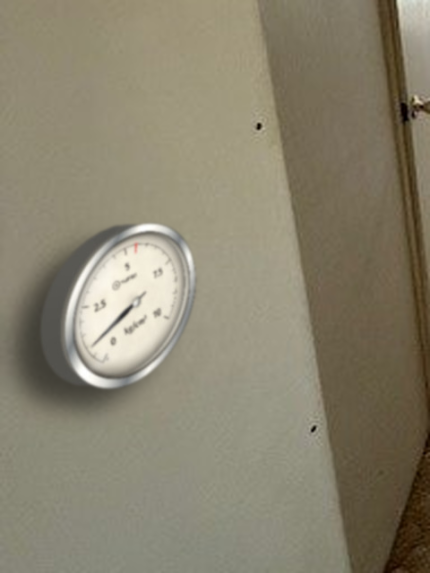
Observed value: {"value": 1, "unit": "kg/cm²"}
